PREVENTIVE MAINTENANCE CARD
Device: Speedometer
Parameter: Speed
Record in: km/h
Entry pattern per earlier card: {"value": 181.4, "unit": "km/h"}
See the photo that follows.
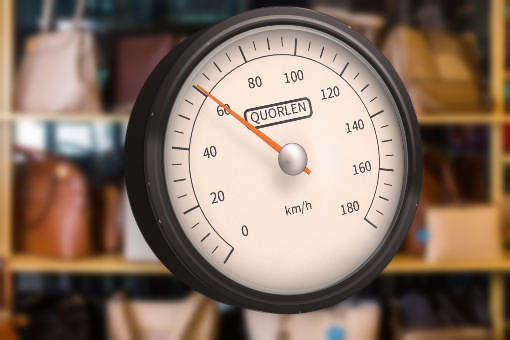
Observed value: {"value": 60, "unit": "km/h"}
